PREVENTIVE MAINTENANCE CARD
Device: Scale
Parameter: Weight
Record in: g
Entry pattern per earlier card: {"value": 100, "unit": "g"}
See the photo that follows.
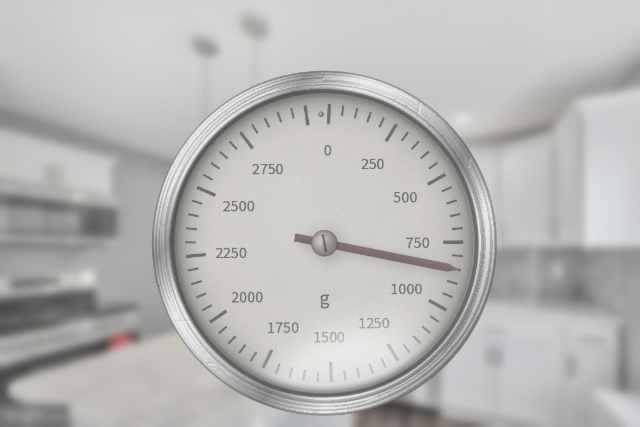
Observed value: {"value": 850, "unit": "g"}
